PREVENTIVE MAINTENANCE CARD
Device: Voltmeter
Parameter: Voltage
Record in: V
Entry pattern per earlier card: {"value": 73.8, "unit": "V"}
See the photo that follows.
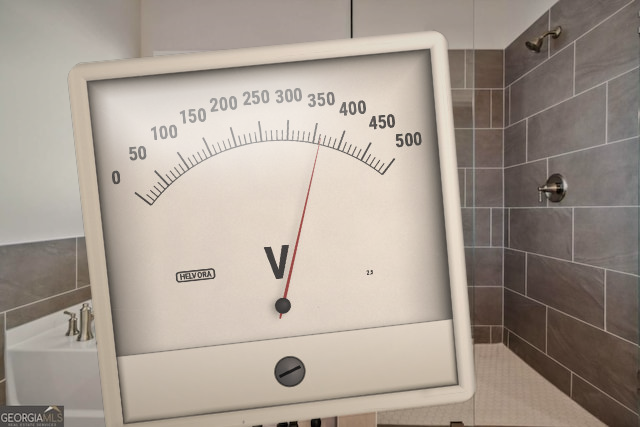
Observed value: {"value": 360, "unit": "V"}
